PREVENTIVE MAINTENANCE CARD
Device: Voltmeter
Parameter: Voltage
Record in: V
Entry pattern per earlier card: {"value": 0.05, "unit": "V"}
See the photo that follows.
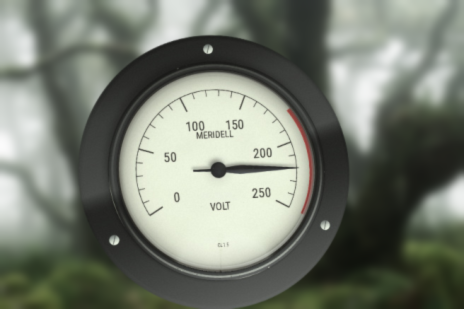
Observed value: {"value": 220, "unit": "V"}
